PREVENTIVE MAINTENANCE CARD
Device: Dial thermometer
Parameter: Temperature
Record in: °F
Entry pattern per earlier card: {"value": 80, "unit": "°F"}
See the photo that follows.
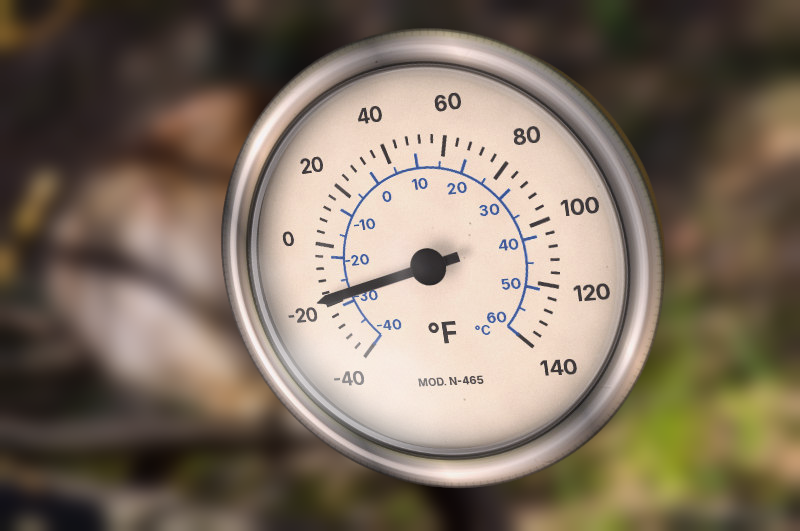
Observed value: {"value": -18, "unit": "°F"}
